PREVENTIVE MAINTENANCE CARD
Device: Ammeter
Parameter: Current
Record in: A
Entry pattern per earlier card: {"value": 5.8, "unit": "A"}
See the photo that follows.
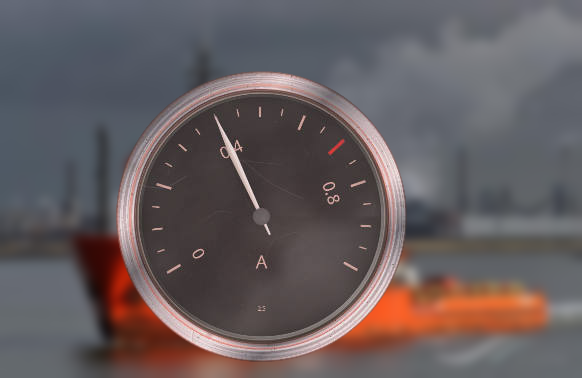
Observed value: {"value": 0.4, "unit": "A"}
